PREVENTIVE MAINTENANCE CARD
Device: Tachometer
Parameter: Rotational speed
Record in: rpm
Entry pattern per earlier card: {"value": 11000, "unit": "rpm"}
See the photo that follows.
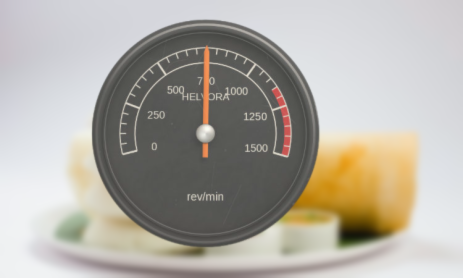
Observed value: {"value": 750, "unit": "rpm"}
